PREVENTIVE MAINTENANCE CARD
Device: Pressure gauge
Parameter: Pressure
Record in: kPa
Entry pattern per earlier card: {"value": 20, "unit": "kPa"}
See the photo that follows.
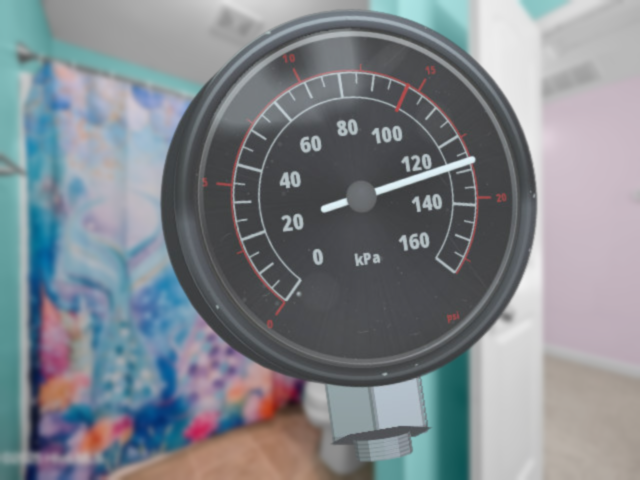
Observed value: {"value": 127.5, "unit": "kPa"}
